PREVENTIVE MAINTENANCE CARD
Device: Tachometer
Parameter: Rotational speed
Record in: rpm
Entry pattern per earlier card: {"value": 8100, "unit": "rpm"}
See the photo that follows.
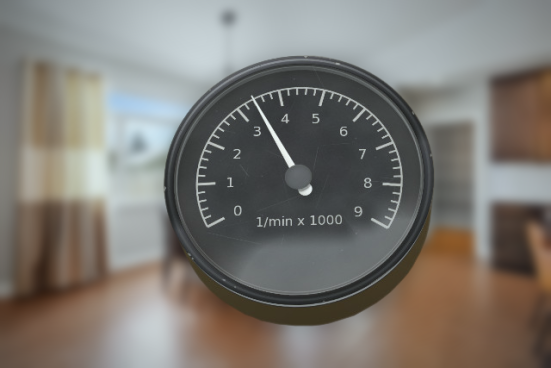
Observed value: {"value": 3400, "unit": "rpm"}
